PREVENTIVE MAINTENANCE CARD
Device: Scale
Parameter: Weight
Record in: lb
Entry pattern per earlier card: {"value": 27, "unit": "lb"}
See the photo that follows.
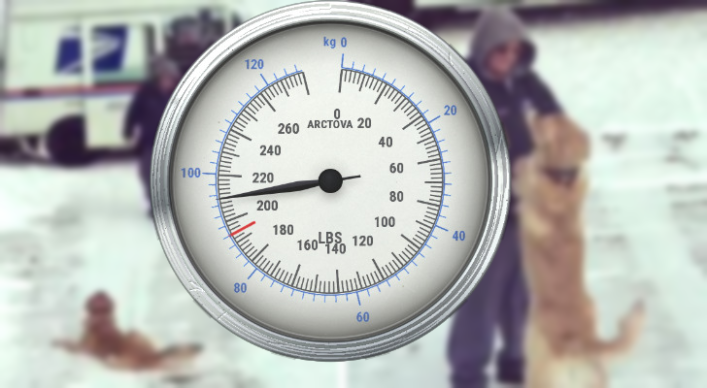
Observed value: {"value": 210, "unit": "lb"}
